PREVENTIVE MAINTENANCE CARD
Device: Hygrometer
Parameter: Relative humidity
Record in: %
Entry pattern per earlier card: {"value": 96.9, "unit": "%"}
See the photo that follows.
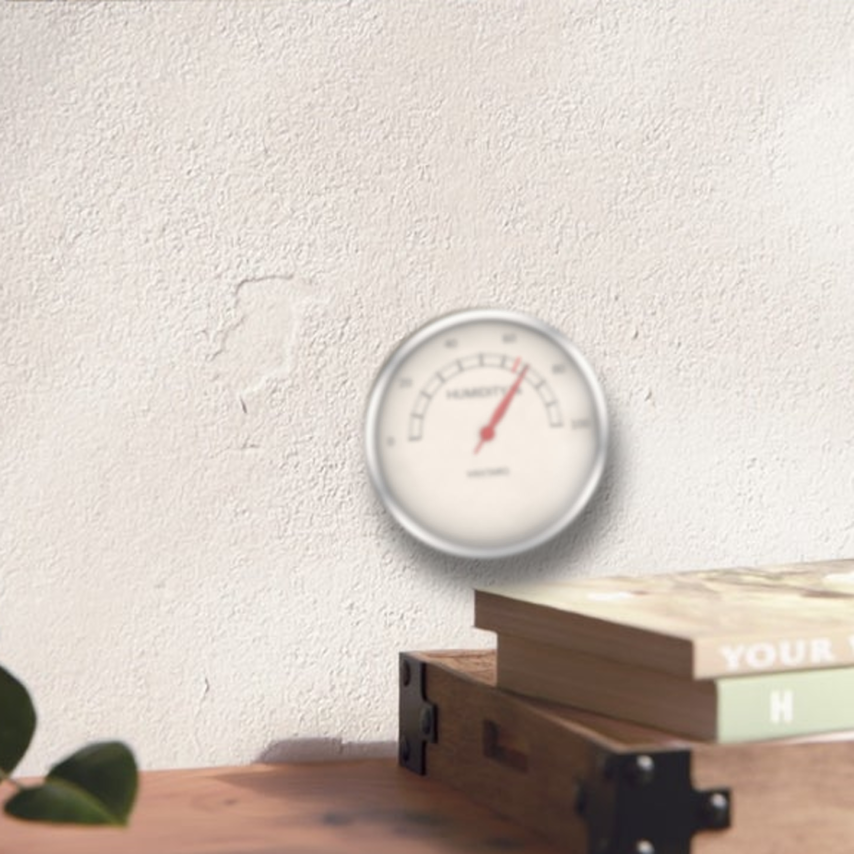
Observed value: {"value": 70, "unit": "%"}
